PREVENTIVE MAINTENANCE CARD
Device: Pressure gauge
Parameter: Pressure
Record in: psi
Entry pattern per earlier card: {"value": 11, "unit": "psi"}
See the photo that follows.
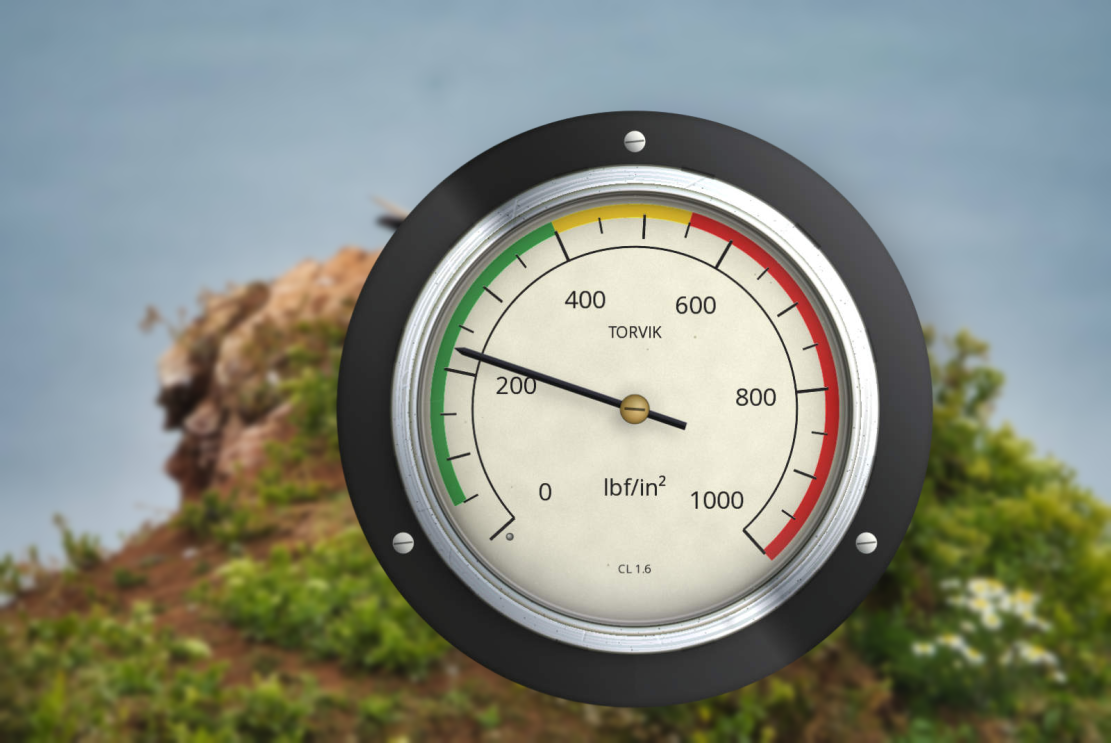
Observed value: {"value": 225, "unit": "psi"}
